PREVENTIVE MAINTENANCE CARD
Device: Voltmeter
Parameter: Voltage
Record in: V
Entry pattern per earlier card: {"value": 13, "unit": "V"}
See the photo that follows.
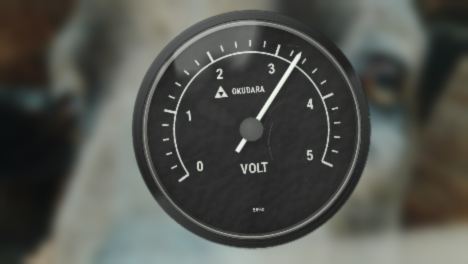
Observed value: {"value": 3.3, "unit": "V"}
